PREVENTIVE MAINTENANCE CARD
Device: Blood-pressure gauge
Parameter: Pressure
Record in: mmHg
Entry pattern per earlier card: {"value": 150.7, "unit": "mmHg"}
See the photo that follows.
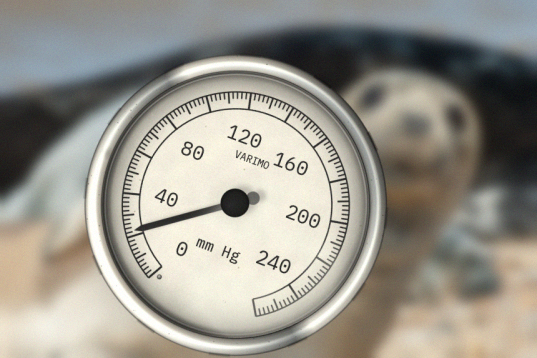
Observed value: {"value": 22, "unit": "mmHg"}
